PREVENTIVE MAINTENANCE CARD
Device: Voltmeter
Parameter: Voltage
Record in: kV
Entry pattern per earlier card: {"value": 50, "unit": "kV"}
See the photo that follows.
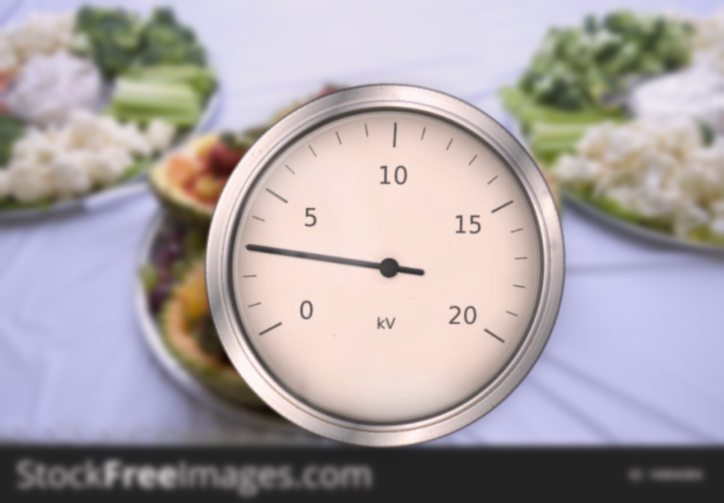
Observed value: {"value": 3, "unit": "kV"}
